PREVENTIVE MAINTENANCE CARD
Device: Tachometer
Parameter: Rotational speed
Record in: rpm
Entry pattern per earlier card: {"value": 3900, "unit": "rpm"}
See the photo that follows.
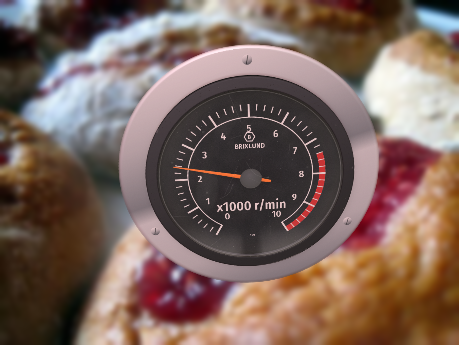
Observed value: {"value": 2400, "unit": "rpm"}
